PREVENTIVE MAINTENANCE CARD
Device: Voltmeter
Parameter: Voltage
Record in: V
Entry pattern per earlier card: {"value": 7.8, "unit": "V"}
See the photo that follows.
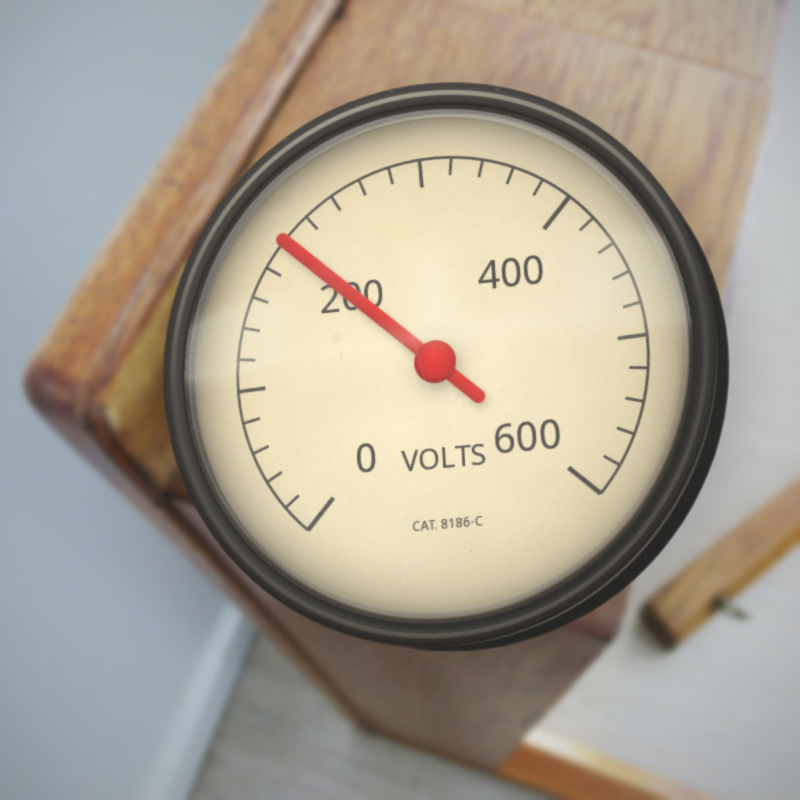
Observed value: {"value": 200, "unit": "V"}
